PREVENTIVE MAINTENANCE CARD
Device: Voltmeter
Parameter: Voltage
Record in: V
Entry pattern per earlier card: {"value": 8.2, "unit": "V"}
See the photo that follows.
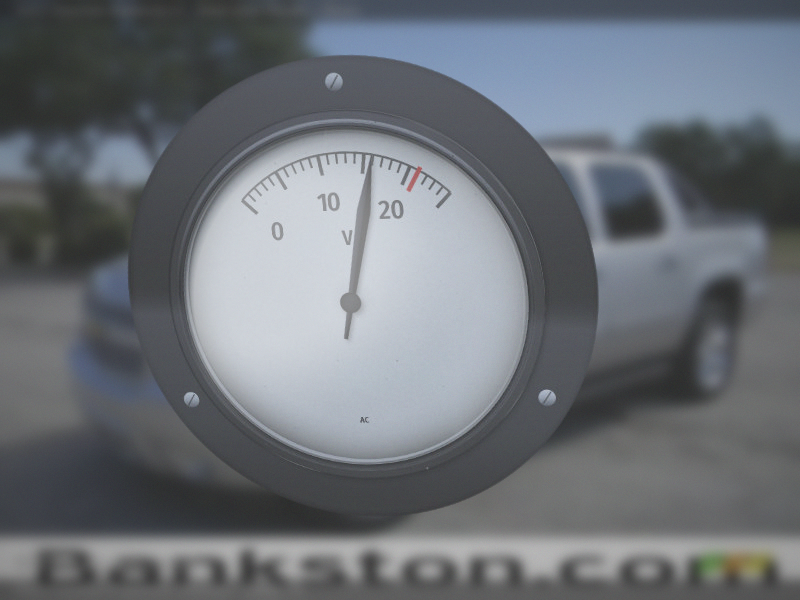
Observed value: {"value": 16, "unit": "V"}
